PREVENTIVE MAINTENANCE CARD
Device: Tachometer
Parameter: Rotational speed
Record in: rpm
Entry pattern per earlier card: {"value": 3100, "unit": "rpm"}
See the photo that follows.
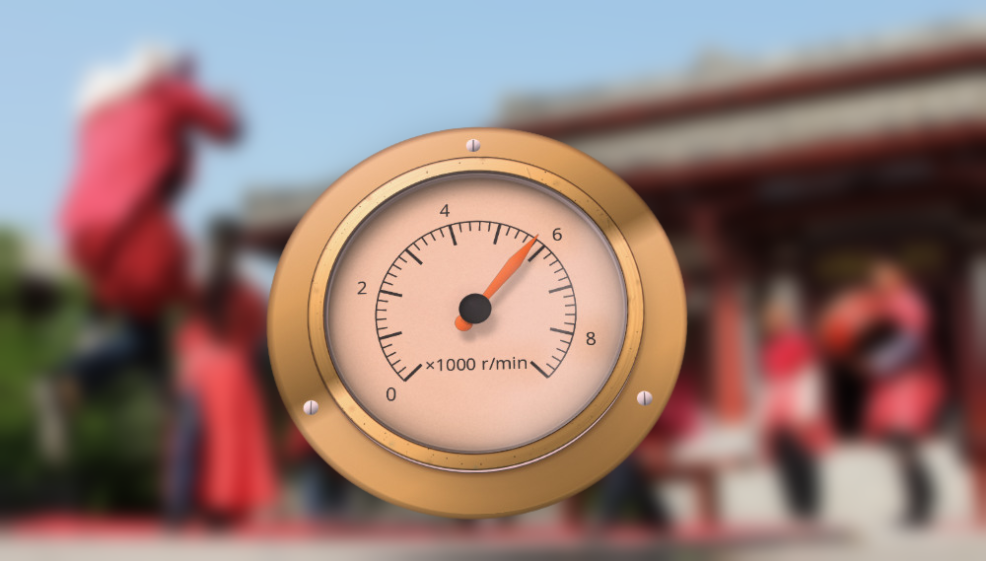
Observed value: {"value": 5800, "unit": "rpm"}
